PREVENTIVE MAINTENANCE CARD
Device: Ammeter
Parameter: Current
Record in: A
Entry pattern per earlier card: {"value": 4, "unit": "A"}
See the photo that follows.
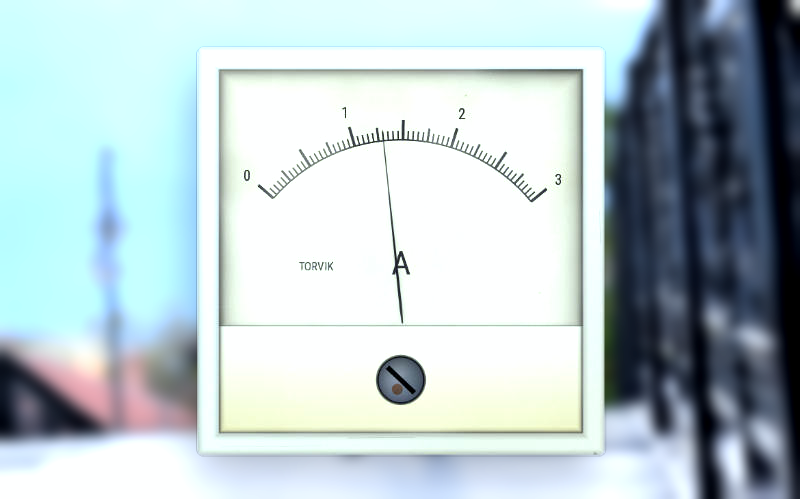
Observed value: {"value": 1.3, "unit": "A"}
